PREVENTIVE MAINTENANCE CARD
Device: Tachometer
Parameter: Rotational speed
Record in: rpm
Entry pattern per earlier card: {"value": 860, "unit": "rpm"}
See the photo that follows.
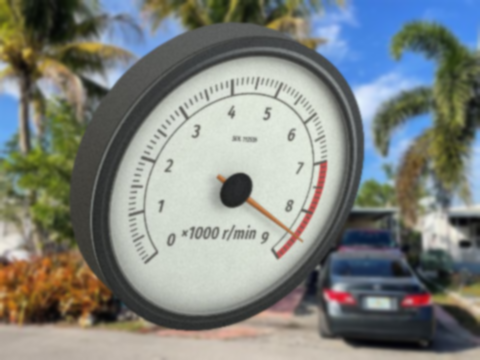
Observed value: {"value": 8500, "unit": "rpm"}
